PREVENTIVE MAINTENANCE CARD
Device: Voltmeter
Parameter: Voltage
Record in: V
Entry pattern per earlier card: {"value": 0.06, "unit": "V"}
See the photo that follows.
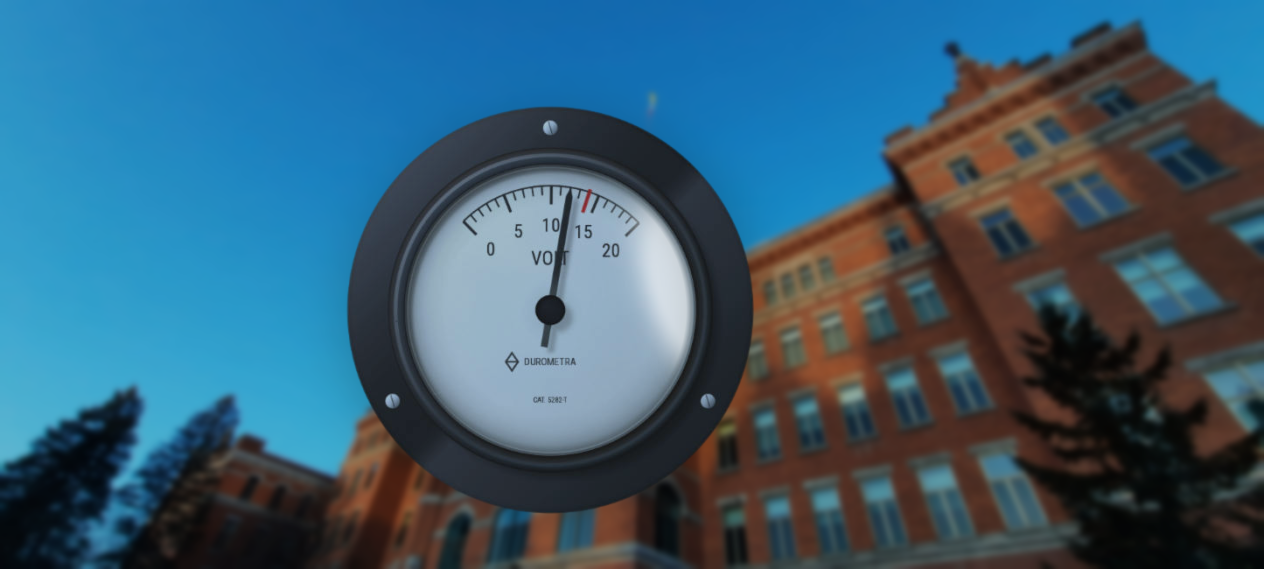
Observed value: {"value": 12, "unit": "V"}
